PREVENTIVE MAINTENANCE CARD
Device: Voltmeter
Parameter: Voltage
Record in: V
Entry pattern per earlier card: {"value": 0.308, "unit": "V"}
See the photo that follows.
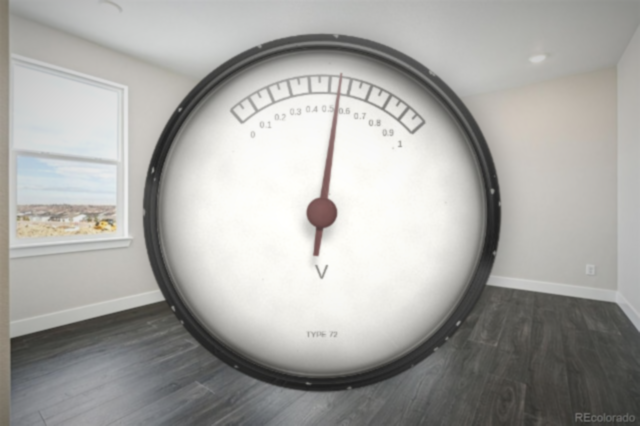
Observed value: {"value": 0.55, "unit": "V"}
